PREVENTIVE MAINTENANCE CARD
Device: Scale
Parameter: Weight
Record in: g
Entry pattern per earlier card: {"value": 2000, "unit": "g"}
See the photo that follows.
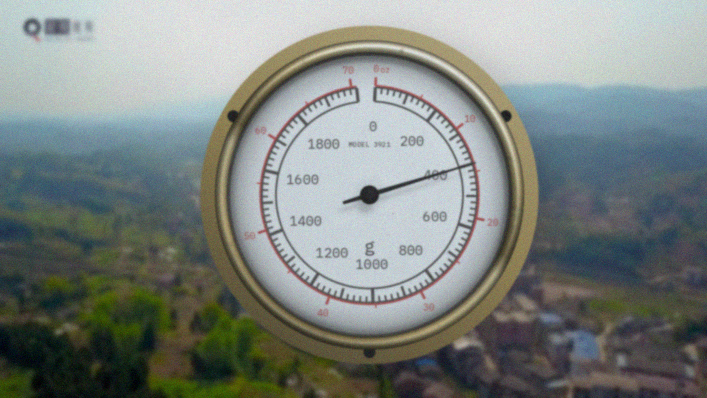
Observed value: {"value": 400, "unit": "g"}
